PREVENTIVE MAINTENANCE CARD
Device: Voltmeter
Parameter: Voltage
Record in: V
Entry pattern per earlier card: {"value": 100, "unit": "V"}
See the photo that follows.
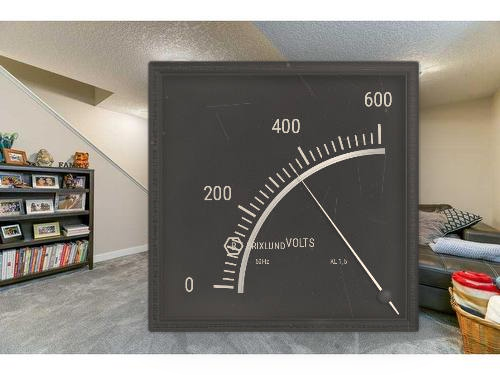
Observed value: {"value": 360, "unit": "V"}
